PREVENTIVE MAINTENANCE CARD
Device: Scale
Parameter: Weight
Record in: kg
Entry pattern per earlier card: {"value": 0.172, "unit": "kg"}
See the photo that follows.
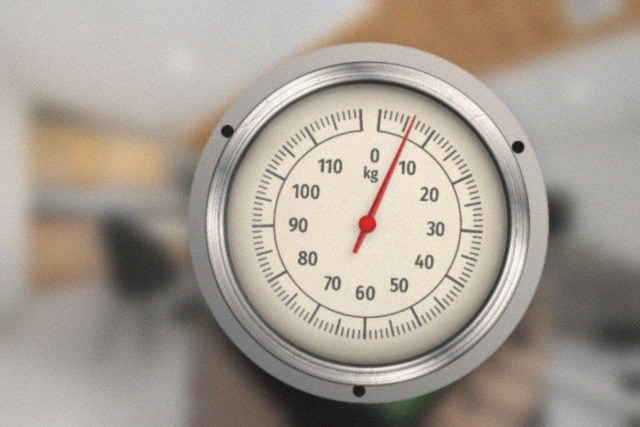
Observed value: {"value": 6, "unit": "kg"}
